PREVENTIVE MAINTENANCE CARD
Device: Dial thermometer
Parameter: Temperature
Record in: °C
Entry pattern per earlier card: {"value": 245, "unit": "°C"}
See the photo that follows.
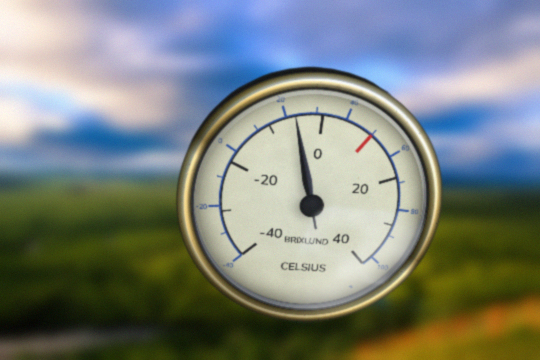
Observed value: {"value": -5, "unit": "°C"}
